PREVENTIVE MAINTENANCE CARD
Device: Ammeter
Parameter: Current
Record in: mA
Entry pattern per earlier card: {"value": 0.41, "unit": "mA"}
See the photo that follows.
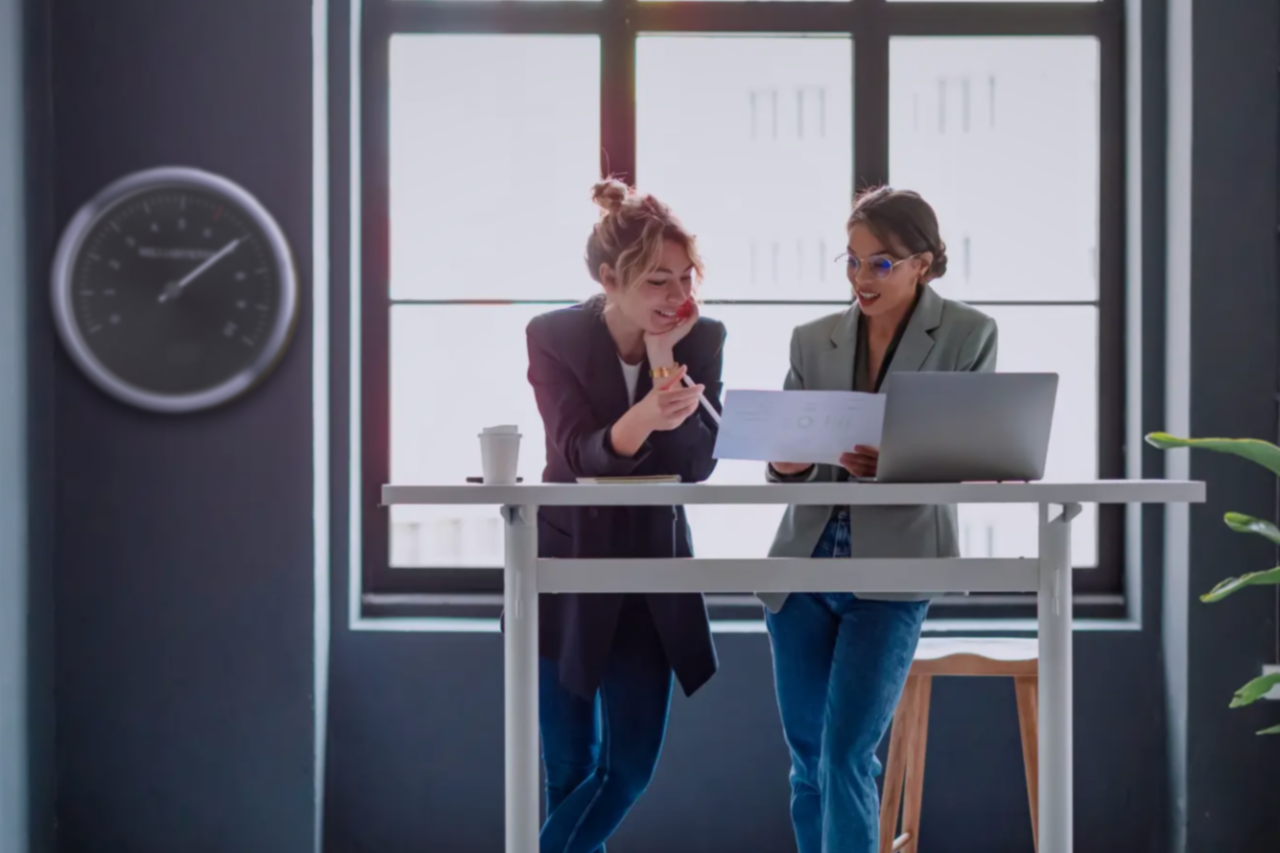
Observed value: {"value": 7, "unit": "mA"}
